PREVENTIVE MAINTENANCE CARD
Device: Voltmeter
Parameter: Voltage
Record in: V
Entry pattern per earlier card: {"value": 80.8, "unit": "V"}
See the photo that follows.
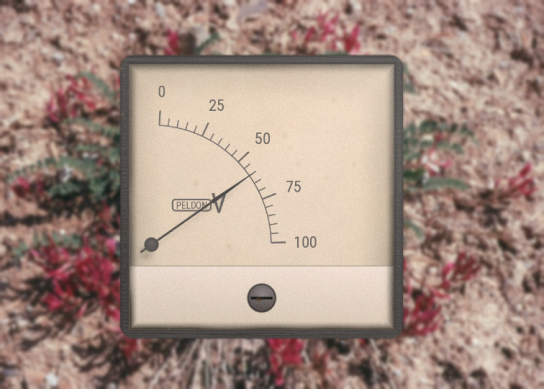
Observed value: {"value": 60, "unit": "V"}
